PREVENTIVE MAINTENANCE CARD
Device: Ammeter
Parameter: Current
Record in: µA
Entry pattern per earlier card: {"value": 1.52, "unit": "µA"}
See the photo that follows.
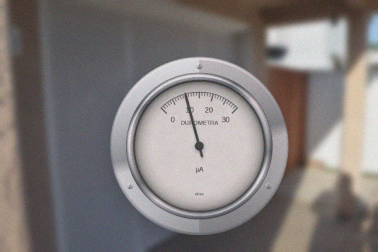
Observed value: {"value": 10, "unit": "µA"}
